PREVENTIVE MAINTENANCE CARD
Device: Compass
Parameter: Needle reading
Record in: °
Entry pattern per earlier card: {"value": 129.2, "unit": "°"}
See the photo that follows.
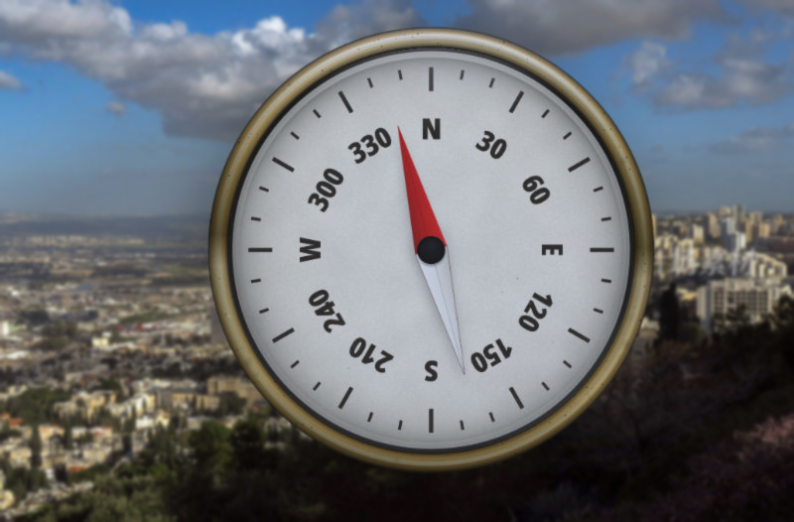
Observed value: {"value": 345, "unit": "°"}
